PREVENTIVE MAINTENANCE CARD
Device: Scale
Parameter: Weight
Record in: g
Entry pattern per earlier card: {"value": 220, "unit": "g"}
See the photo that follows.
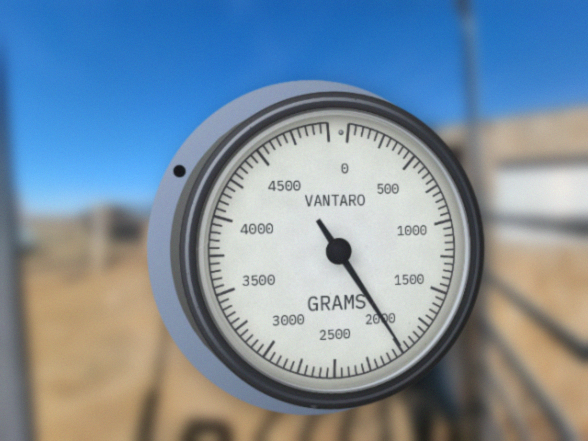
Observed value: {"value": 2000, "unit": "g"}
